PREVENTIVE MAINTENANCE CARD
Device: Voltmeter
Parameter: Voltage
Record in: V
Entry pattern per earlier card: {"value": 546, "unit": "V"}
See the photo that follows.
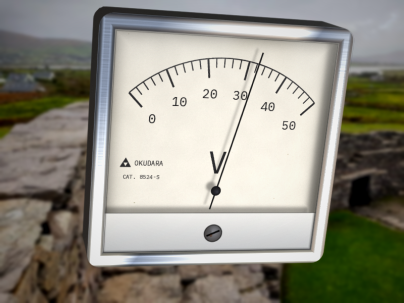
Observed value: {"value": 32, "unit": "V"}
